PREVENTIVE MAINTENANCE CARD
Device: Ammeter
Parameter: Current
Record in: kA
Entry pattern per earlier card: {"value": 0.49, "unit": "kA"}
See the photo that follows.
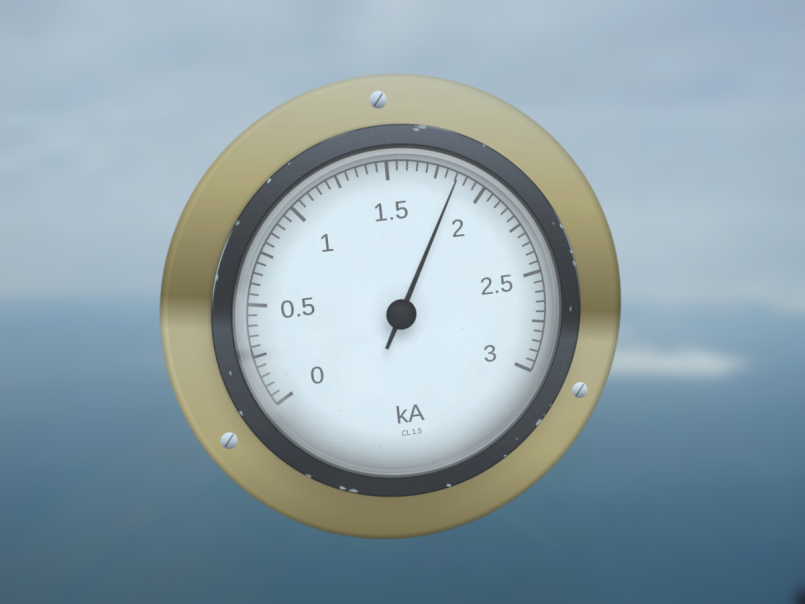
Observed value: {"value": 1.85, "unit": "kA"}
